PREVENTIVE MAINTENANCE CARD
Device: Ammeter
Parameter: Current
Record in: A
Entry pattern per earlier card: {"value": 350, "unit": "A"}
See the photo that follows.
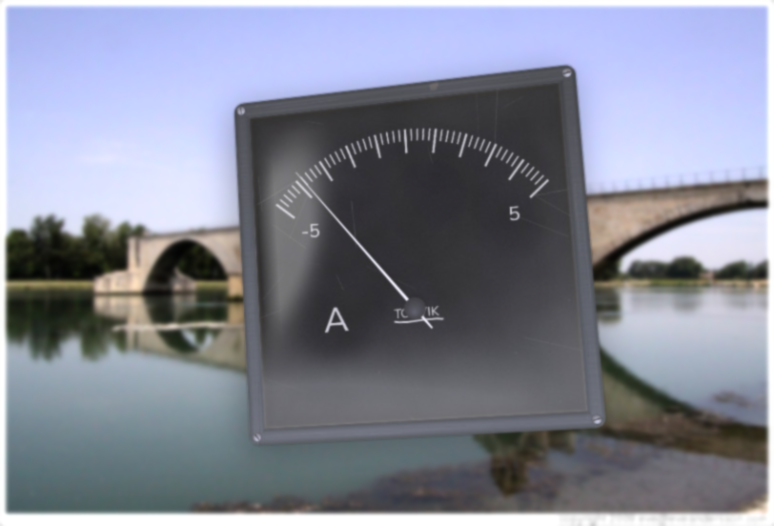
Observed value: {"value": -3.8, "unit": "A"}
